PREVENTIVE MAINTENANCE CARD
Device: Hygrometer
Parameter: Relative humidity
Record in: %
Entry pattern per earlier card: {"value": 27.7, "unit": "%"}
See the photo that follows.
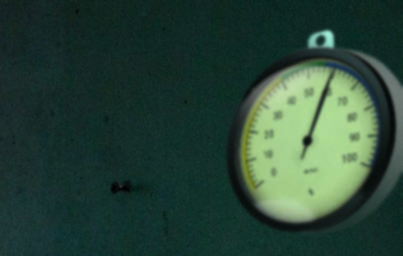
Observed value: {"value": 60, "unit": "%"}
